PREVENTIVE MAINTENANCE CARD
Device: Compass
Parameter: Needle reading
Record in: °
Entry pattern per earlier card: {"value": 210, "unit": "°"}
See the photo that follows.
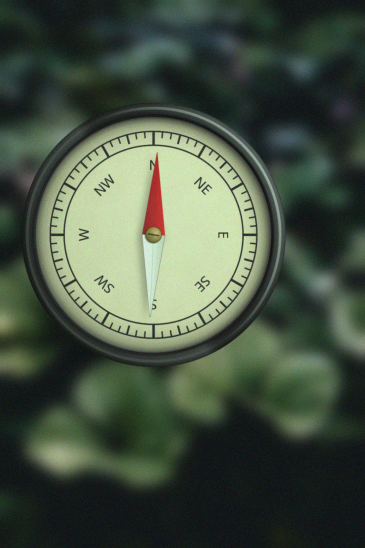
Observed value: {"value": 2.5, "unit": "°"}
